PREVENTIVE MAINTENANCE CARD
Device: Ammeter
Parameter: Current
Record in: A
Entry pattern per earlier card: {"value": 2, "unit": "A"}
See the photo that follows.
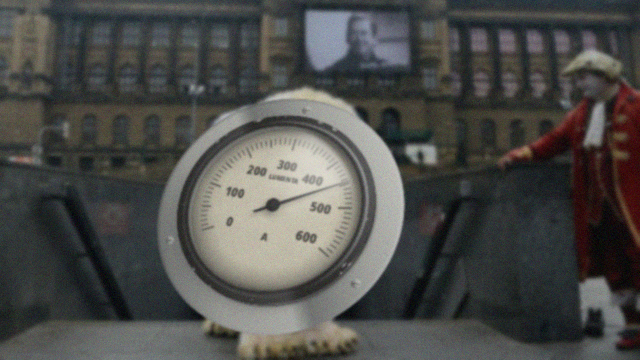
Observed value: {"value": 450, "unit": "A"}
